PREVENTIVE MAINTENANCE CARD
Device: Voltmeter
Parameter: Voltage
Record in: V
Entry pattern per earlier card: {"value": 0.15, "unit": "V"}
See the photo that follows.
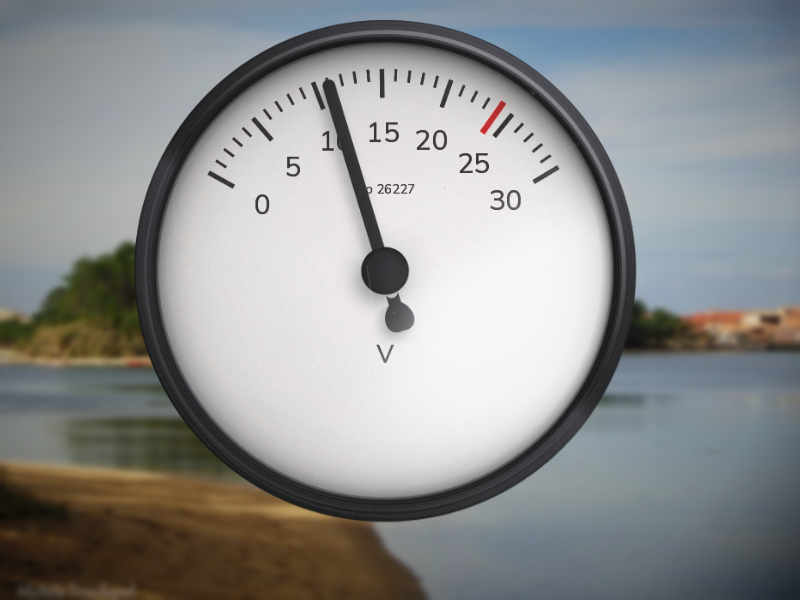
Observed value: {"value": 11, "unit": "V"}
